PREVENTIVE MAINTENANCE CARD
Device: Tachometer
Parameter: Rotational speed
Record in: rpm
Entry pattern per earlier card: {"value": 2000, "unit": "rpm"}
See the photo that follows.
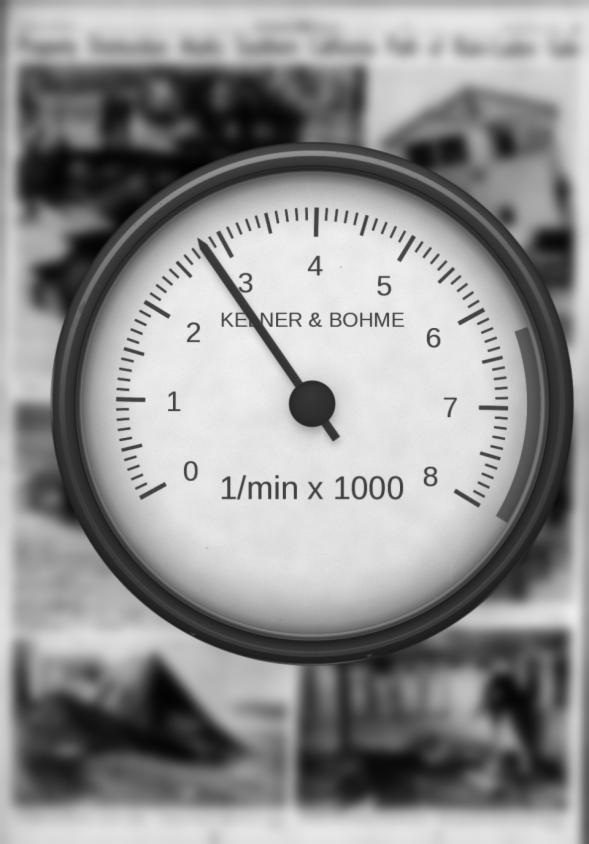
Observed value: {"value": 2800, "unit": "rpm"}
